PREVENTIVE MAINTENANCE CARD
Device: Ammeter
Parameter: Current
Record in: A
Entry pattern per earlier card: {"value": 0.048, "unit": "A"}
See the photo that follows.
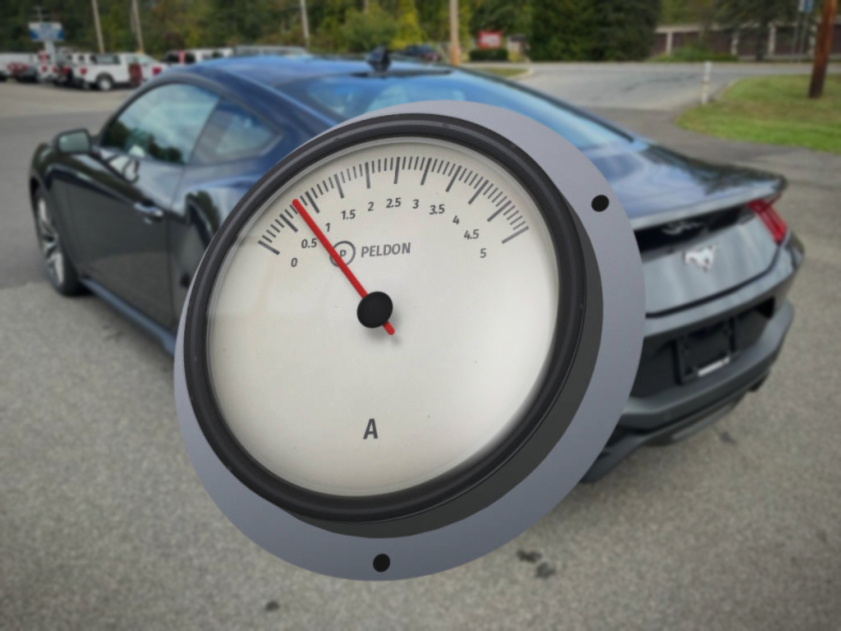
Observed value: {"value": 0.8, "unit": "A"}
